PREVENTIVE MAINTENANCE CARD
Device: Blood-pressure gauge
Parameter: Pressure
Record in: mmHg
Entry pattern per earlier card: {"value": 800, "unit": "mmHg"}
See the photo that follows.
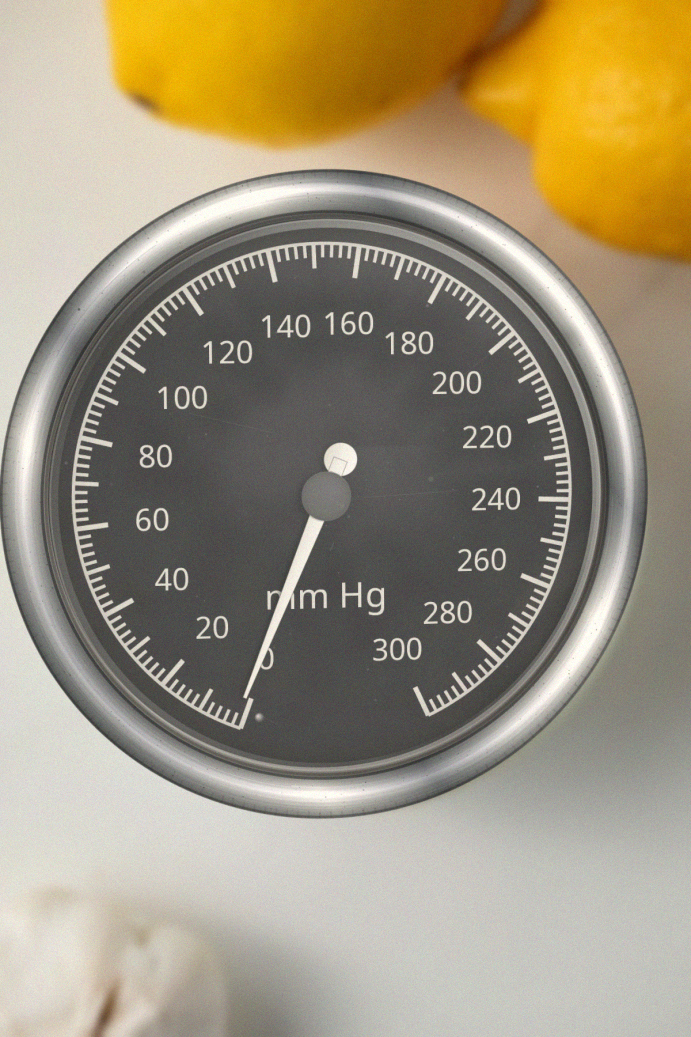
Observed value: {"value": 2, "unit": "mmHg"}
